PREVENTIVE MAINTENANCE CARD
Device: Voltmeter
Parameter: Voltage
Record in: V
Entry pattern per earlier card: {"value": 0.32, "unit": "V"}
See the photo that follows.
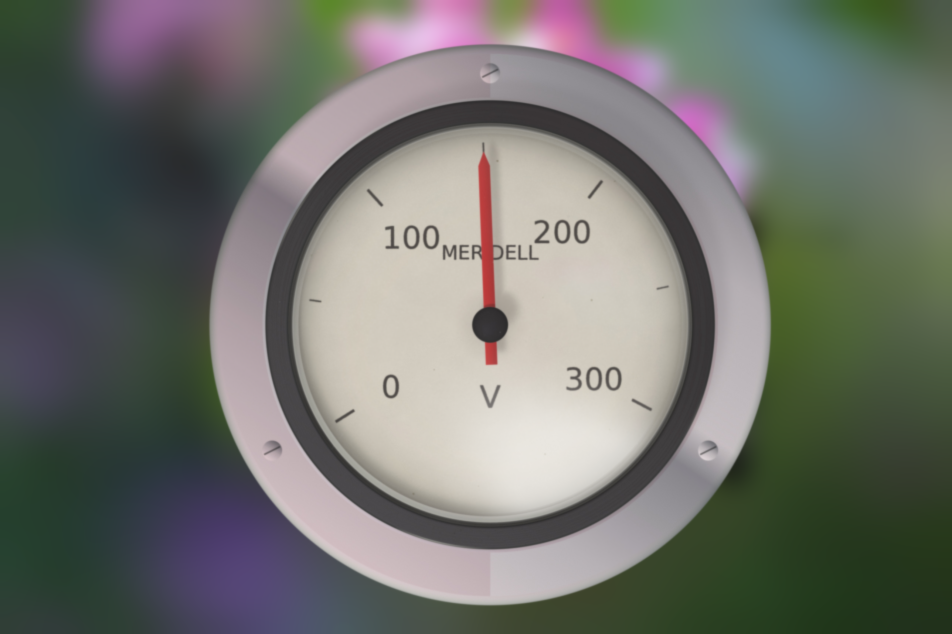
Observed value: {"value": 150, "unit": "V"}
